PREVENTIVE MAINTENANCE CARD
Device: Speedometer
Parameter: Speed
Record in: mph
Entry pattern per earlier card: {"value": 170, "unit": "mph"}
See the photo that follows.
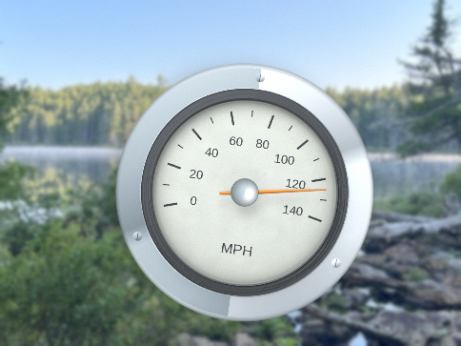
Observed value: {"value": 125, "unit": "mph"}
